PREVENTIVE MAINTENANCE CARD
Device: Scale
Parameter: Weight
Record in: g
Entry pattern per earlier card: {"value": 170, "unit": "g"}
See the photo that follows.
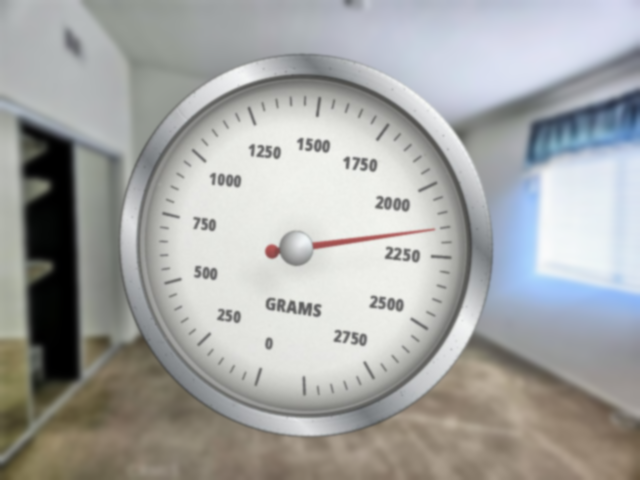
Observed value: {"value": 2150, "unit": "g"}
